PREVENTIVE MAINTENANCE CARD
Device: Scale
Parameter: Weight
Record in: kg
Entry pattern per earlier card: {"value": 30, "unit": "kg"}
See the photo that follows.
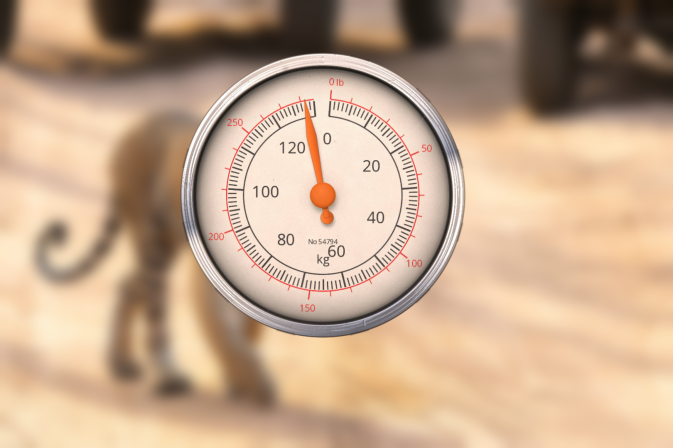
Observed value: {"value": 128, "unit": "kg"}
